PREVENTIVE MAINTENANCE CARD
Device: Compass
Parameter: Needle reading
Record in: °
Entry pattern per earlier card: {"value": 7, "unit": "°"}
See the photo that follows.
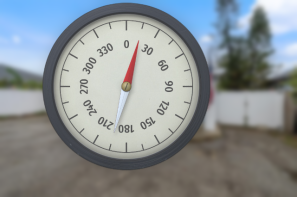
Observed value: {"value": 15, "unit": "°"}
